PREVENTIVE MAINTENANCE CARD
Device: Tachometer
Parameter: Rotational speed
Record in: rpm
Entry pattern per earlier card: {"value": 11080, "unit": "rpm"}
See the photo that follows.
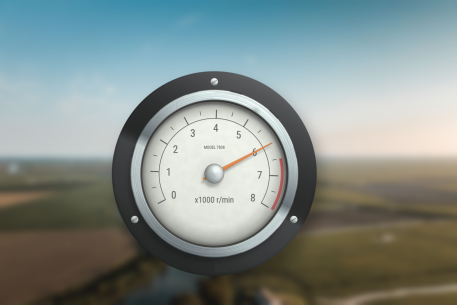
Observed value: {"value": 6000, "unit": "rpm"}
